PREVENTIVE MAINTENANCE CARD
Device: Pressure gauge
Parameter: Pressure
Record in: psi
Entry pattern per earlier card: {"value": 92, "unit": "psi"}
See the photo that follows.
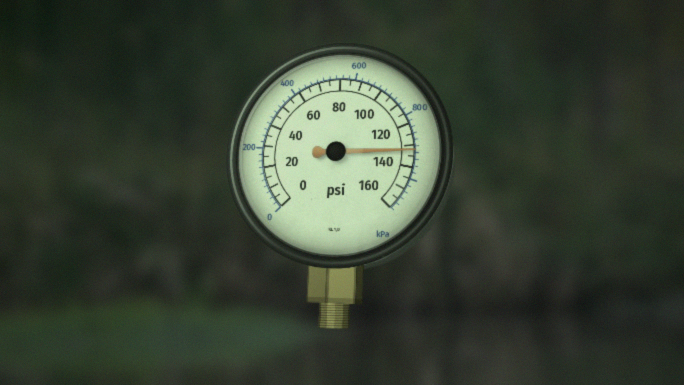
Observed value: {"value": 132.5, "unit": "psi"}
